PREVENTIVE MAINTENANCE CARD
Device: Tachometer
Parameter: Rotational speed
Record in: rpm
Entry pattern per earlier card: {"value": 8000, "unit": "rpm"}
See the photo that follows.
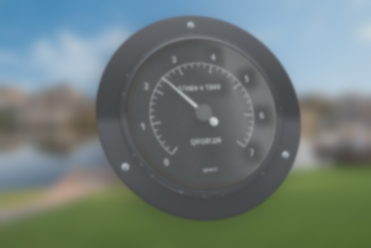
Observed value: {"value": 2400, "unit": "rpm"}
